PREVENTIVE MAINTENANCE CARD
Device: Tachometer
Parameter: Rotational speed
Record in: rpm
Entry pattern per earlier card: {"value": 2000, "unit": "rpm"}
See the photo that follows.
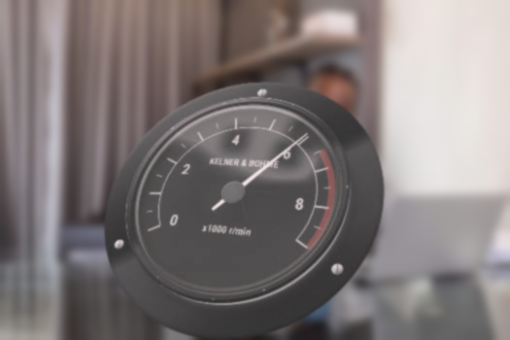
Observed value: {"value": 6000, "unit": "rpm"}
